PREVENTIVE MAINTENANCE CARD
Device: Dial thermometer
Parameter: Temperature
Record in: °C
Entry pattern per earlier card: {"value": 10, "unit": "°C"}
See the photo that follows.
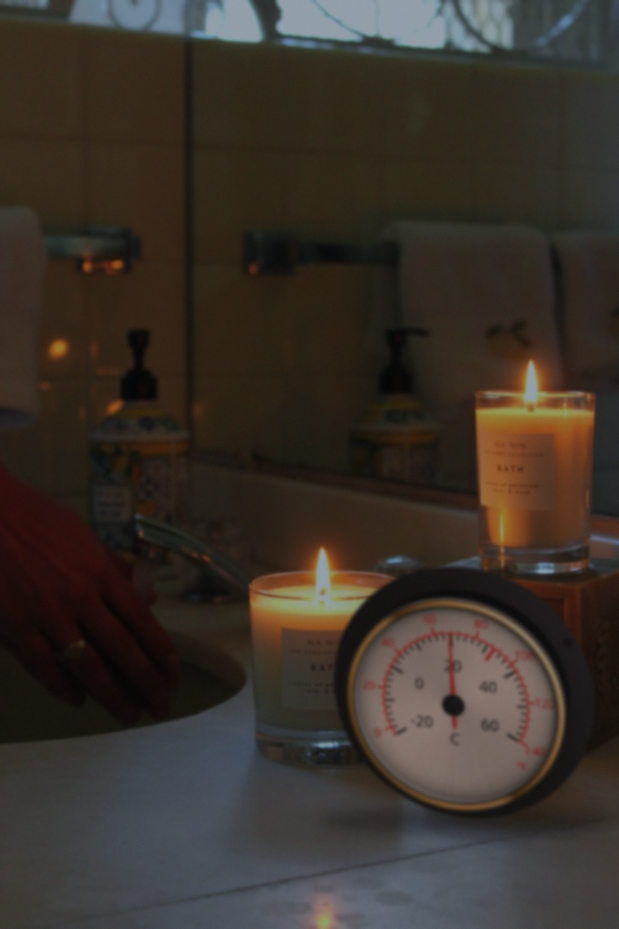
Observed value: {"value": 20, "unit": "°C"}
